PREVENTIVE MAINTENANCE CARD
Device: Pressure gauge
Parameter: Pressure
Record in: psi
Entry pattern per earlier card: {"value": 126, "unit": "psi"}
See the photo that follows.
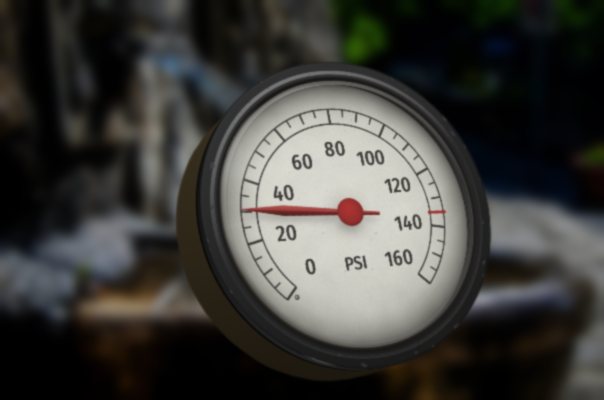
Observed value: {"value": 30, "unit": "psi"}
